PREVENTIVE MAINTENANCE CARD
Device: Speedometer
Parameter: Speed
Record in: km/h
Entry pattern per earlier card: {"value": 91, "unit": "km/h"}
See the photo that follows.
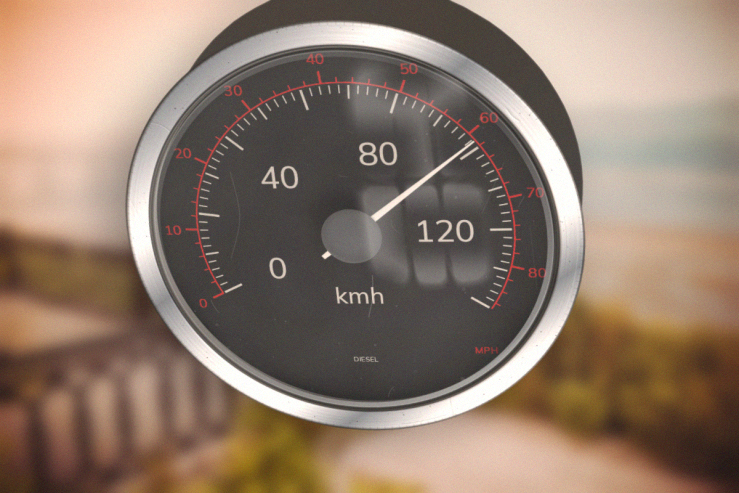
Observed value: {"value": 98, "unit": "km/h"}
